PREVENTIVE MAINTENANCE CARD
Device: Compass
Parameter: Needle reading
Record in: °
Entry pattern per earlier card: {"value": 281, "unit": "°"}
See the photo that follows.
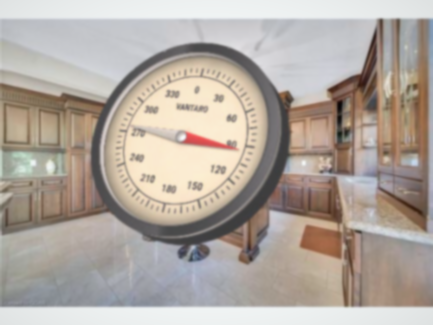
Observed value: {"value": 95, "unit": "°"}
